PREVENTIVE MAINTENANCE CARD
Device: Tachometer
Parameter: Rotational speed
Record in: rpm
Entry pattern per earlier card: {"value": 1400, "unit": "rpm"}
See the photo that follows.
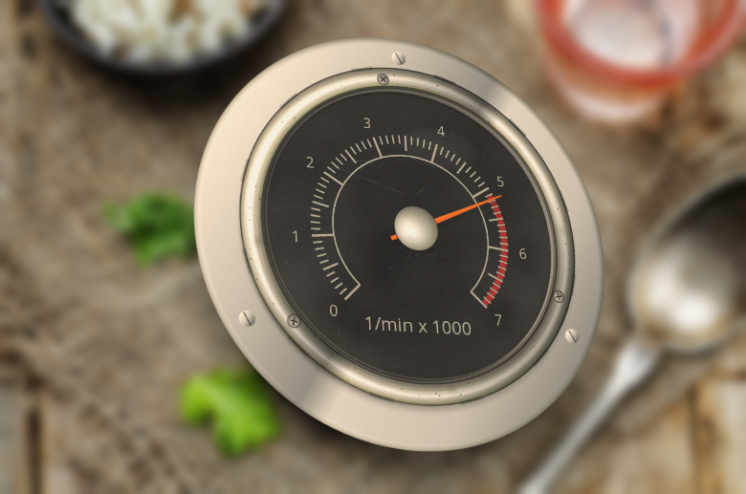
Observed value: {"value": 5200, "unit": "rpm"}
